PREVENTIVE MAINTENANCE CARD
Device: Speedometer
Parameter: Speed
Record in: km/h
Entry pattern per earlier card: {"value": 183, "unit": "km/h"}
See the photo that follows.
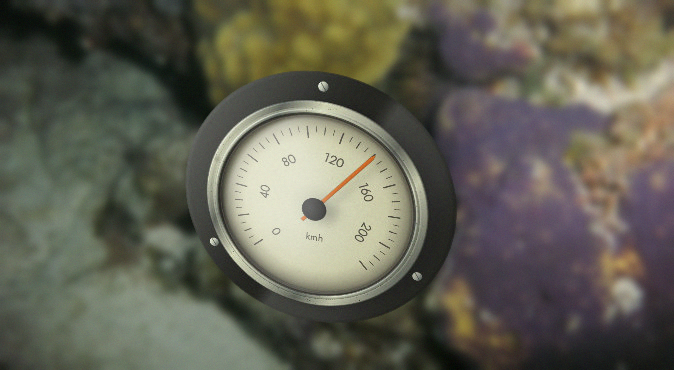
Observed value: {"value": 140, "unit": "km/h"}
